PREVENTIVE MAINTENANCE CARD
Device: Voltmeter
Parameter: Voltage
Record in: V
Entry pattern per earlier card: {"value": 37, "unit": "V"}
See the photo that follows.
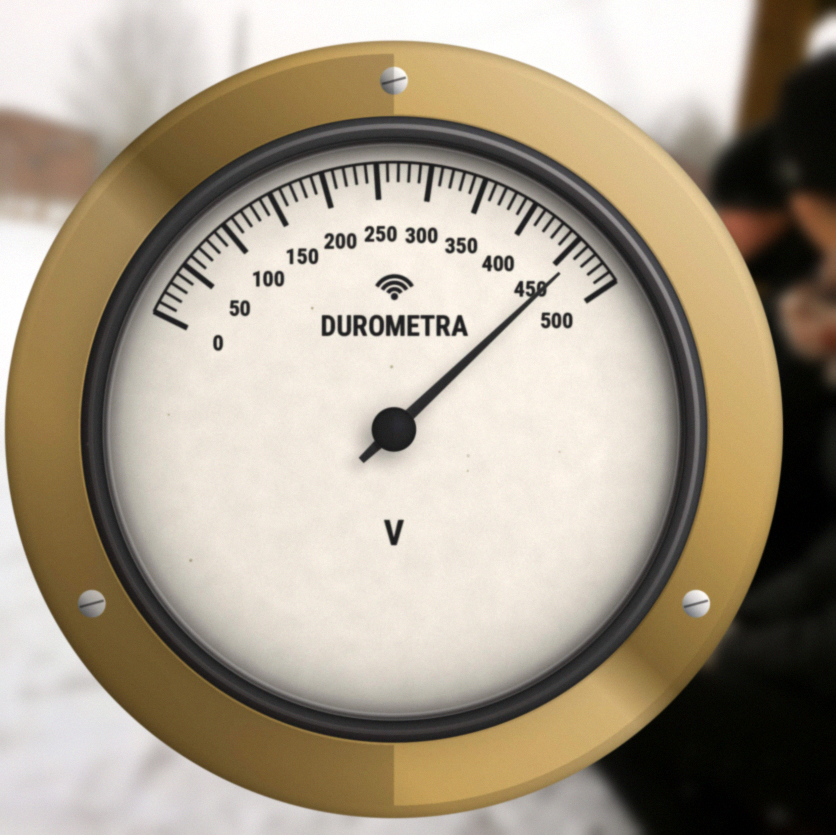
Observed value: {"value": 460, "unit": "V"}
